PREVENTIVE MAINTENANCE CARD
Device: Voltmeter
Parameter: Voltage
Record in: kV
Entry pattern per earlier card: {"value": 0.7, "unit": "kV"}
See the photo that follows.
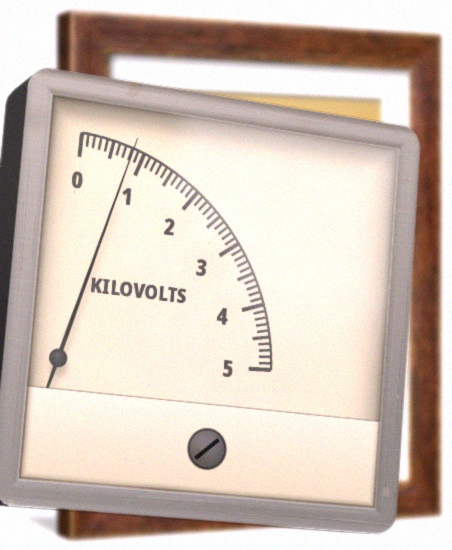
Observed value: {"value": 0.8, "unit": "kV"}
